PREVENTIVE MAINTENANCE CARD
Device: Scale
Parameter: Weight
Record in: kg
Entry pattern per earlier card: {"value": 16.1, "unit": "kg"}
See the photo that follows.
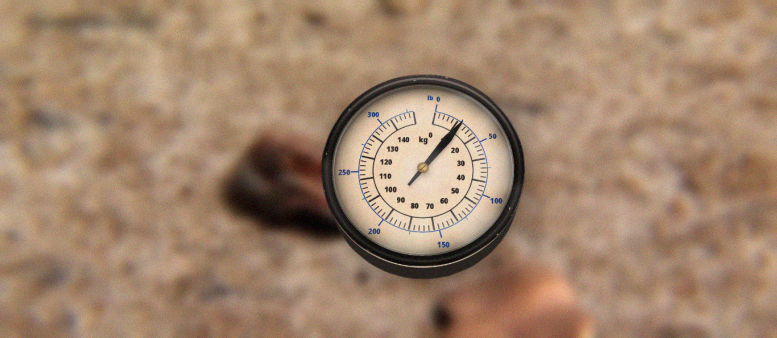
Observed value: {"value": 12, "unit": "kg"}
